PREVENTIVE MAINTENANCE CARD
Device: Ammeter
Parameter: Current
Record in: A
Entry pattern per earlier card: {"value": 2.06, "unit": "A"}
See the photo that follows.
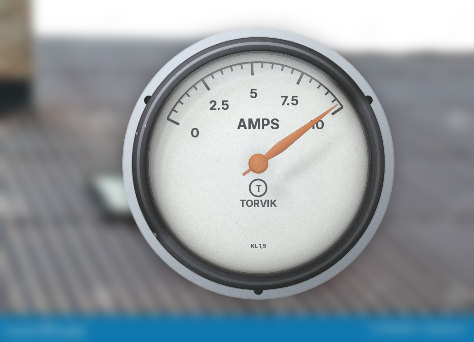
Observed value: {"value": 9.75, "unit": "A"}
